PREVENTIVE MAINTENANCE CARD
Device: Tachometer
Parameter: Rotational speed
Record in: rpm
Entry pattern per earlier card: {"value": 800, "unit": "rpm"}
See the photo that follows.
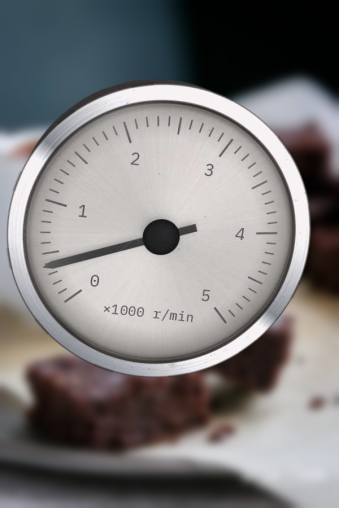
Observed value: {"value": 400, "unit": "rpm"}
